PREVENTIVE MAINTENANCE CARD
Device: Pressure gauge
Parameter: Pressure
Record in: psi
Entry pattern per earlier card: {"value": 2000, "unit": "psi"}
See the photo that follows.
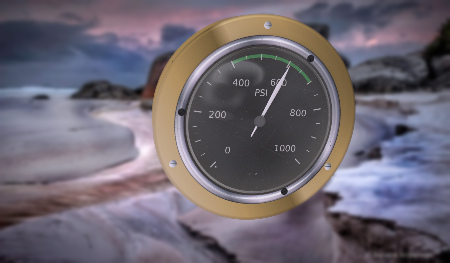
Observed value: {"value": 600, "unit": "psi"}
